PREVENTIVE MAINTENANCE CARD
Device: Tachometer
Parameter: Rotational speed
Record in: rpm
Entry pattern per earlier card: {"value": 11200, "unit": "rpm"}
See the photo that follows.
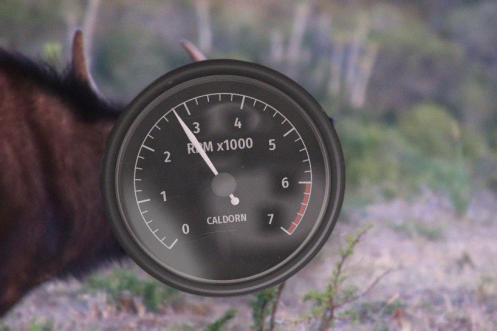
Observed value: {"value": 2800, "unit": "rpm"}
